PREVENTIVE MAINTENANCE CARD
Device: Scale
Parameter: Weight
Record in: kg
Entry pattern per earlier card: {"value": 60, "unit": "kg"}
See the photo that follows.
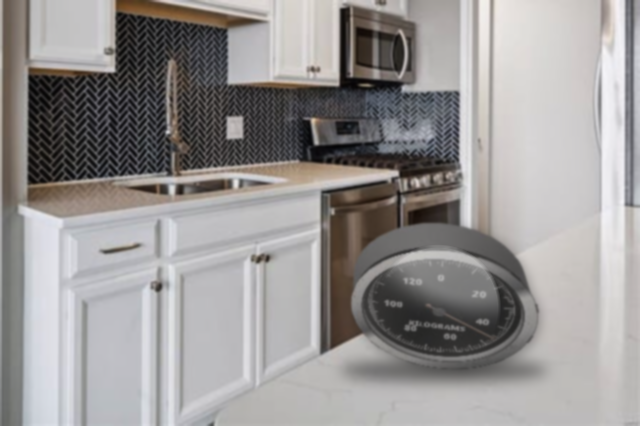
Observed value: {"value": 45, "unit": "kg"}
